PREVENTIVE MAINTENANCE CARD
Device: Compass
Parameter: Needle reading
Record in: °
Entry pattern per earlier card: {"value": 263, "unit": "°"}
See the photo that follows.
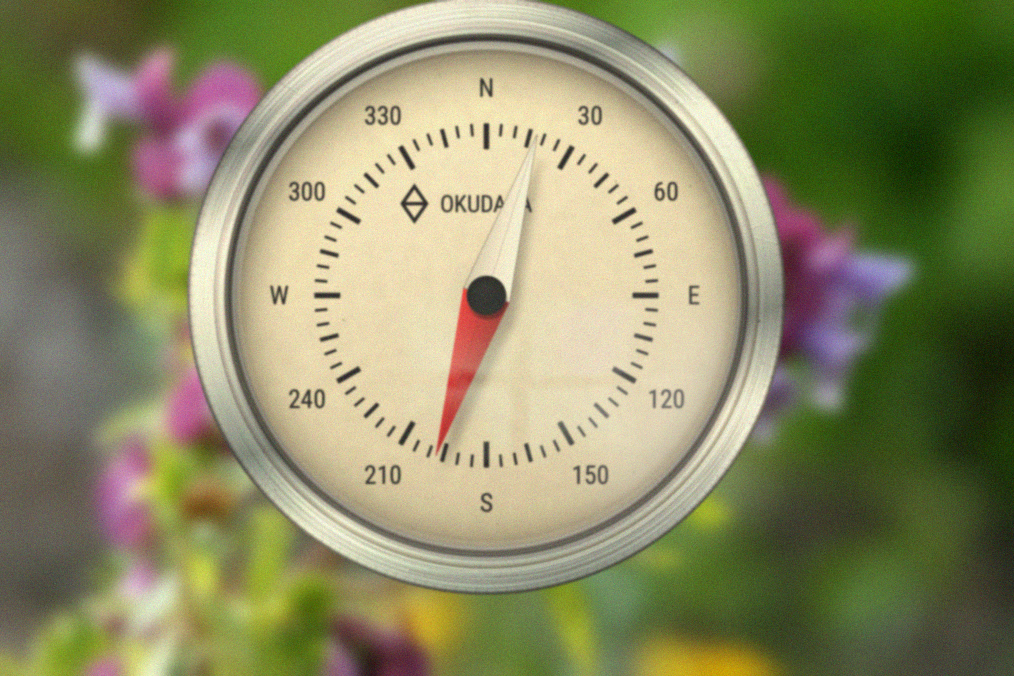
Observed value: {"value": 197.5, "unit": "°"}
